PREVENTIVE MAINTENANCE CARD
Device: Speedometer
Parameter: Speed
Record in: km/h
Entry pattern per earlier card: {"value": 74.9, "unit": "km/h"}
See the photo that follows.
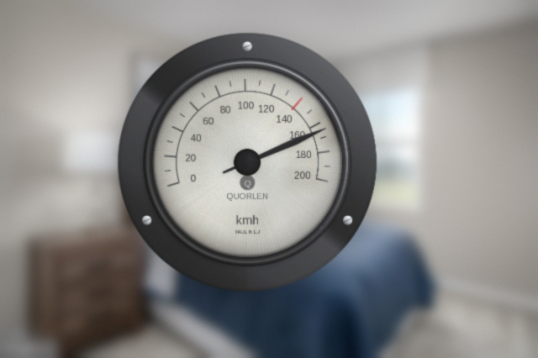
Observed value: {"value": 165, "unit": "km/h"}
